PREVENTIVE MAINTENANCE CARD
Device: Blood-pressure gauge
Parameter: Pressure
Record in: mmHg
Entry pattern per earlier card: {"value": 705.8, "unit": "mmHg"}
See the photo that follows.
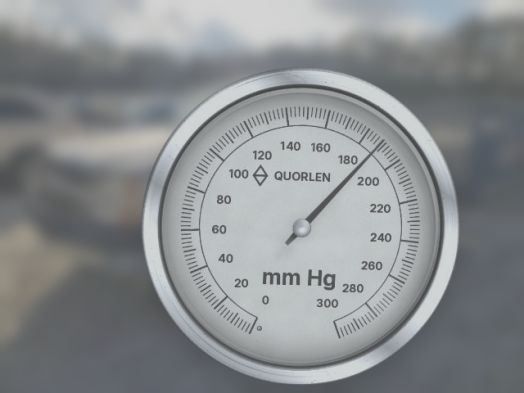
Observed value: {"value": 188, "unit": "mmHg"}
